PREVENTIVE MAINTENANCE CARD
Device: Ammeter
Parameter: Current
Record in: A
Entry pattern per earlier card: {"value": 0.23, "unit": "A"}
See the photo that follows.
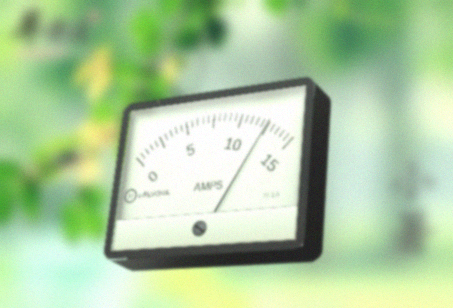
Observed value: {"value": 12.5, "unit": "A"}
